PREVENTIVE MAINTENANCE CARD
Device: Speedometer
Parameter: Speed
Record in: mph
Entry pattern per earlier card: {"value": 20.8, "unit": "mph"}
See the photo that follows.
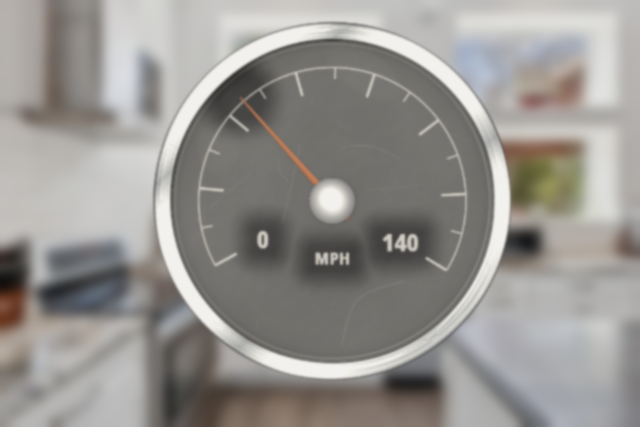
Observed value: {"value": 45, "unit": "mph"}
